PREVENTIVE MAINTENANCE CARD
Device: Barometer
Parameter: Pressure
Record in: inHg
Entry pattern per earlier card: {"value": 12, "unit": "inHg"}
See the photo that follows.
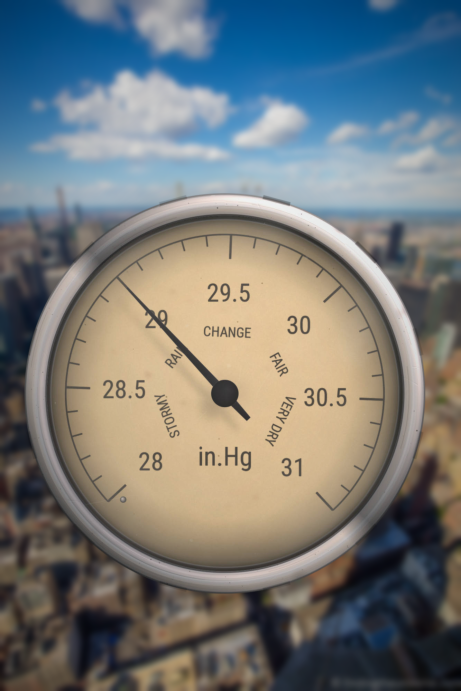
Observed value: {"value": 29, "unit": "inHg"}
